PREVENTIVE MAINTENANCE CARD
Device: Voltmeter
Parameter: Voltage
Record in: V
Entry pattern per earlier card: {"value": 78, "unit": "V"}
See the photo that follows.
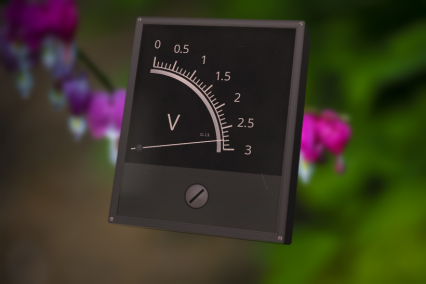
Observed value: {"value": 2.8, "unit": "V"}
